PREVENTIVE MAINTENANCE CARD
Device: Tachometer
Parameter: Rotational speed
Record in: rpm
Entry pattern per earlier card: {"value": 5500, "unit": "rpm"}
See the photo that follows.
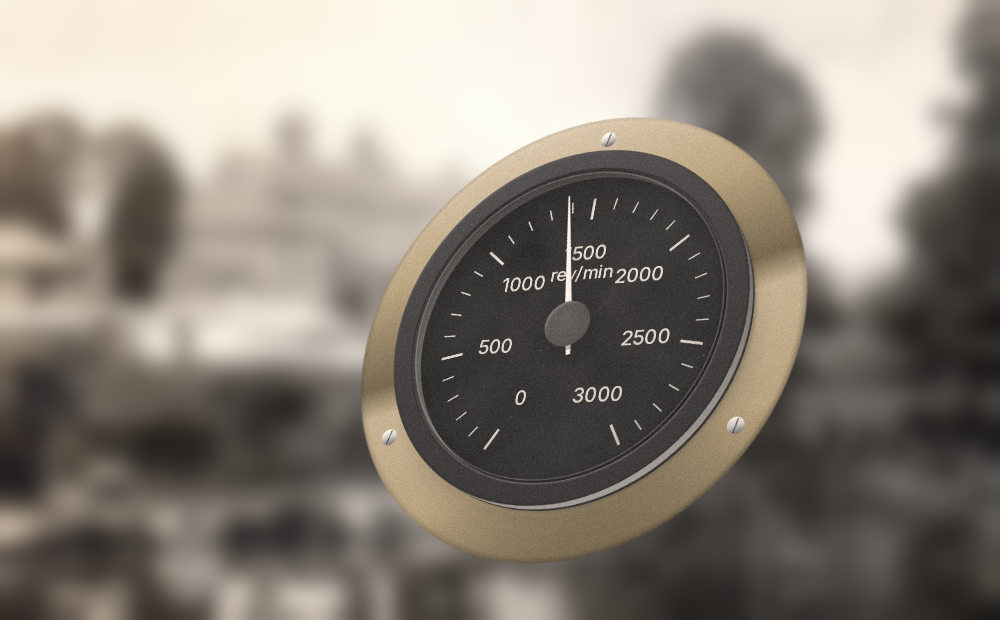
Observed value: {"value": 1400, "unit": "rpm"}
